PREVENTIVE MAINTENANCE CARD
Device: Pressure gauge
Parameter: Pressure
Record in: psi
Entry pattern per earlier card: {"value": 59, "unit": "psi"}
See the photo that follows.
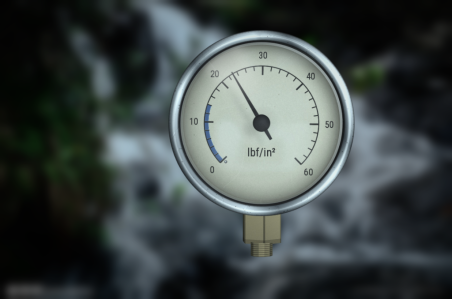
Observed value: {"value": 23, "unit": "psi"}
